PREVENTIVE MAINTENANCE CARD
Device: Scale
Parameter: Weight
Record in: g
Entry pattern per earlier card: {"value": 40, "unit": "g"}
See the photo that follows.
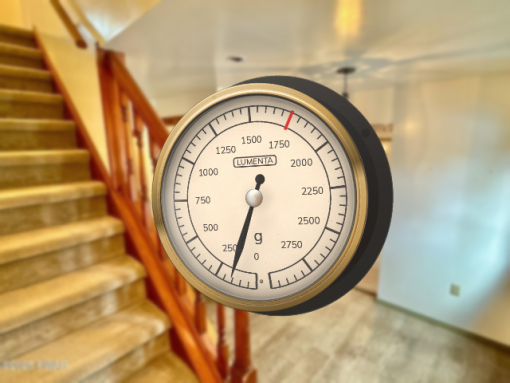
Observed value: {"value": 150, "unit": "g"}
